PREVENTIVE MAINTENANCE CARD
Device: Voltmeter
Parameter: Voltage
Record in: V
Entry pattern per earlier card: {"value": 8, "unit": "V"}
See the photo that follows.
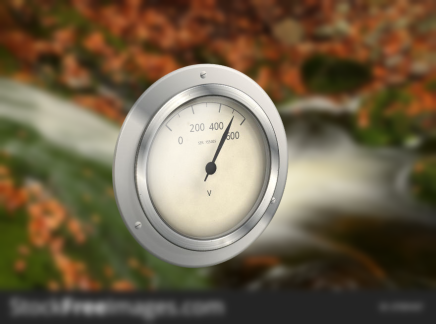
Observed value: {"value": 500, "unit": "V"}
